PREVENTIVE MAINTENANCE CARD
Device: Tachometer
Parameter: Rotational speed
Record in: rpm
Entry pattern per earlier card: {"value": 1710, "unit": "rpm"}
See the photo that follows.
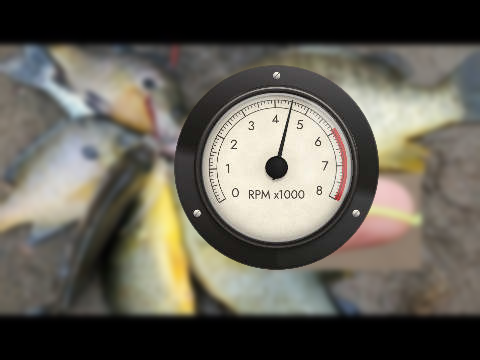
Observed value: {"value": 4500, "unit": "rpm"}
